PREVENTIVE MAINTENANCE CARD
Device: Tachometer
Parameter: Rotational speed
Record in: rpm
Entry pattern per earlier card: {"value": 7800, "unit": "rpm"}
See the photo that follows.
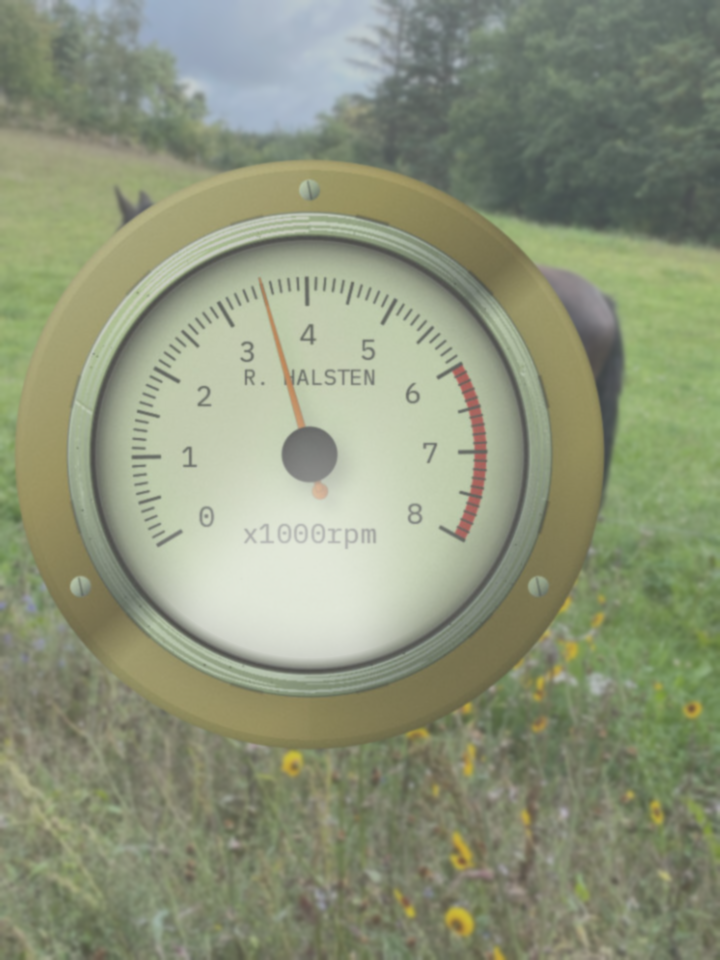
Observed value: {"value": 3500, "unit": "rpm"}
